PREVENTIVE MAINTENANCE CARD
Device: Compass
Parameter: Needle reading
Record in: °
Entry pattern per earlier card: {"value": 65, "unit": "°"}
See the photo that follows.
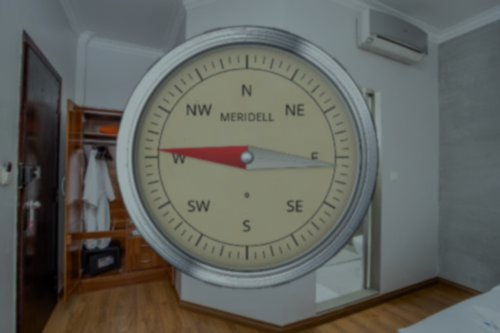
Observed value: {"value": 275, "unit": "°"}
